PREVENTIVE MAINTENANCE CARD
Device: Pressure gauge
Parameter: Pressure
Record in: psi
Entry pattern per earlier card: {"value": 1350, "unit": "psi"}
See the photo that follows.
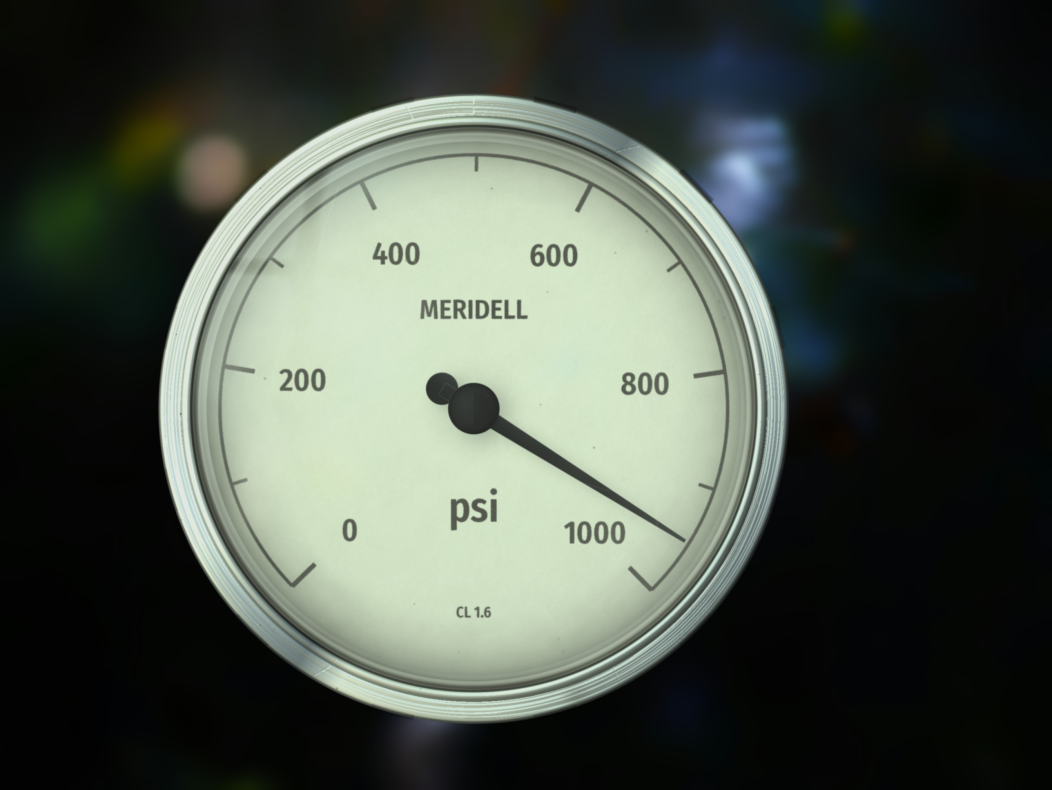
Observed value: {"value": 950, "unit": "psi"}
